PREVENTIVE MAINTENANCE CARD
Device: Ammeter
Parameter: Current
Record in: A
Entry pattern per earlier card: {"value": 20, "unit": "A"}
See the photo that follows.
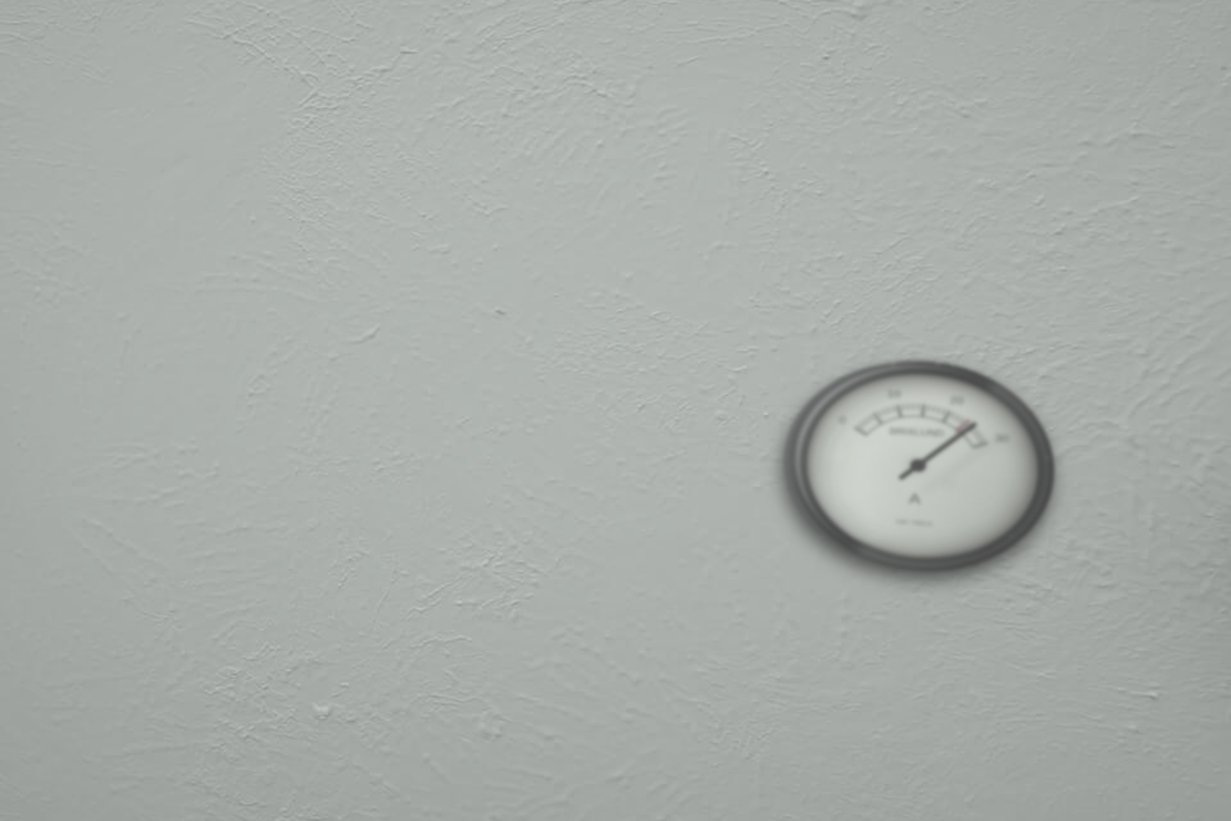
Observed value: {"value": 25, "unit": "A"}
